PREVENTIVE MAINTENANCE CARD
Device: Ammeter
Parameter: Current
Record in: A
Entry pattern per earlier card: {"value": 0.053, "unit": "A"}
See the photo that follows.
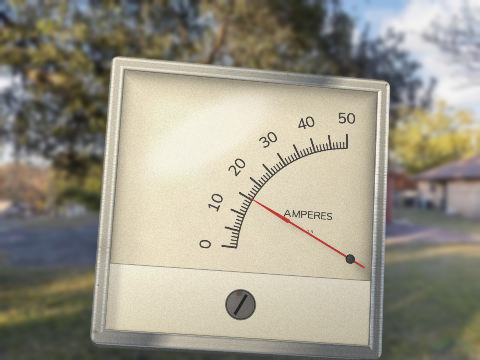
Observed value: {"value": 15, "unit": "A"}
